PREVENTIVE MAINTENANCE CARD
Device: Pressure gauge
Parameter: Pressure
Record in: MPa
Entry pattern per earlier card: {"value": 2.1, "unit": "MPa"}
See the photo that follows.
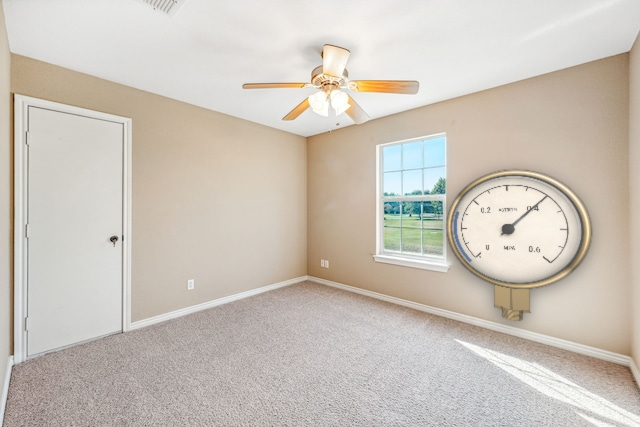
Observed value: {"value": 0.4, "unit": "MPa"}
